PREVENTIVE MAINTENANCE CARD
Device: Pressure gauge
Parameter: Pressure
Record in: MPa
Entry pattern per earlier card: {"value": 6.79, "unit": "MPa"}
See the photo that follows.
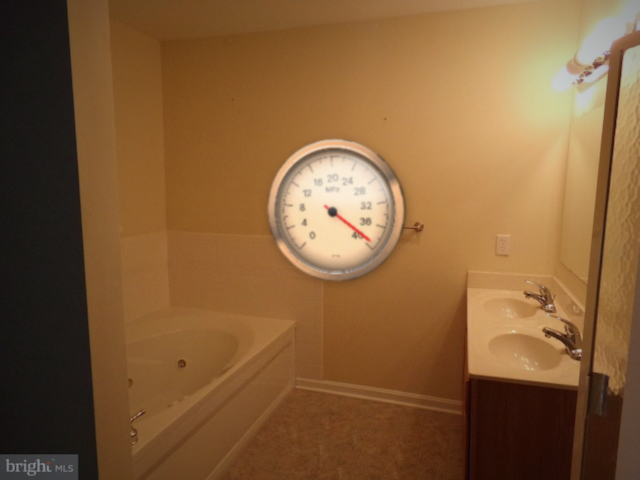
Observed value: {"value": 39, "unit": "MPa"}
